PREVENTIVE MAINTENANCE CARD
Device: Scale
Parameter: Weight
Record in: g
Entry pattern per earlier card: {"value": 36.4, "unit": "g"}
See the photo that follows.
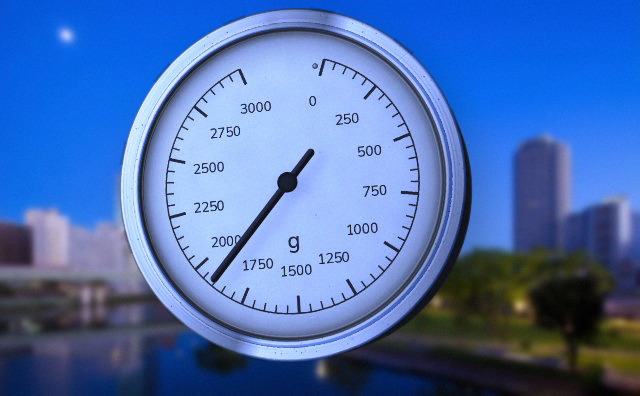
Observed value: {"value": 1900, "unit": "g"}
